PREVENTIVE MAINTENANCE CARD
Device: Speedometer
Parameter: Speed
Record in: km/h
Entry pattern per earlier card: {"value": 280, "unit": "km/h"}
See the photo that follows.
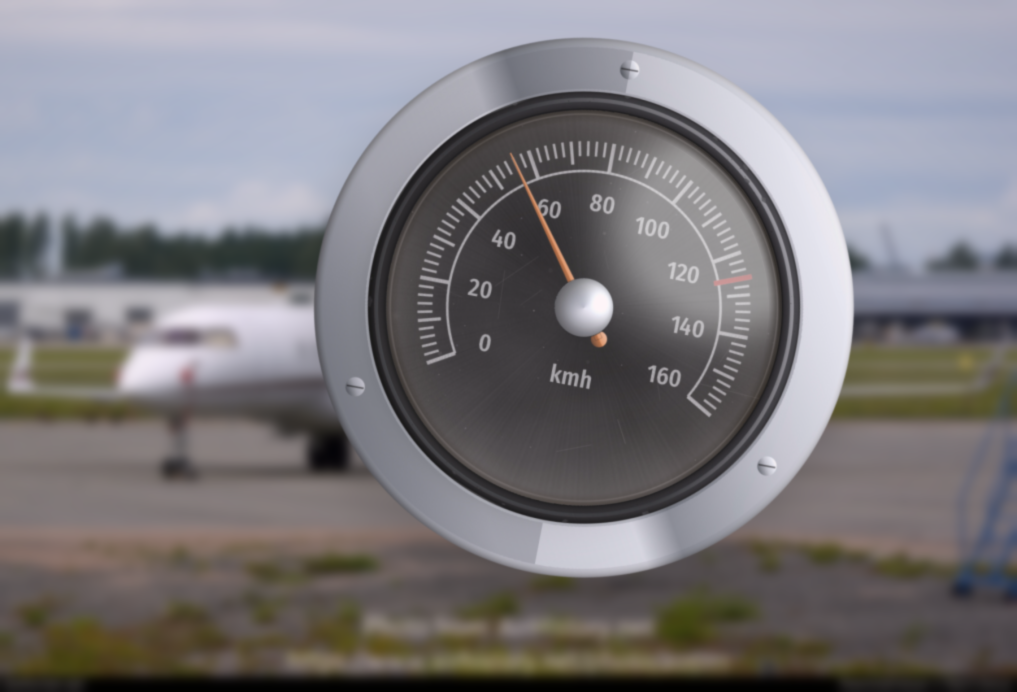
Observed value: {"value": 56, "unit": "km/h"}
